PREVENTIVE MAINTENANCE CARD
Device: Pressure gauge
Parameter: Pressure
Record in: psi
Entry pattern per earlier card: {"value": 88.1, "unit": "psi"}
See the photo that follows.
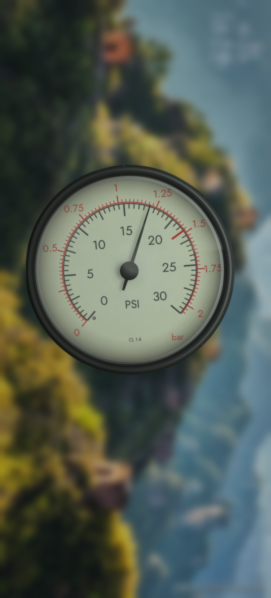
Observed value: {"value": 17.5, "unit": "psi"}
